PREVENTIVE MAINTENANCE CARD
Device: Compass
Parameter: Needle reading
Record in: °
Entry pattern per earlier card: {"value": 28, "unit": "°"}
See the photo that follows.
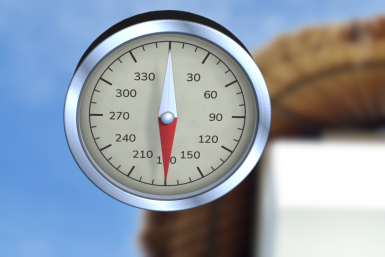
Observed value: {"value": 180, "unit": "°"}
